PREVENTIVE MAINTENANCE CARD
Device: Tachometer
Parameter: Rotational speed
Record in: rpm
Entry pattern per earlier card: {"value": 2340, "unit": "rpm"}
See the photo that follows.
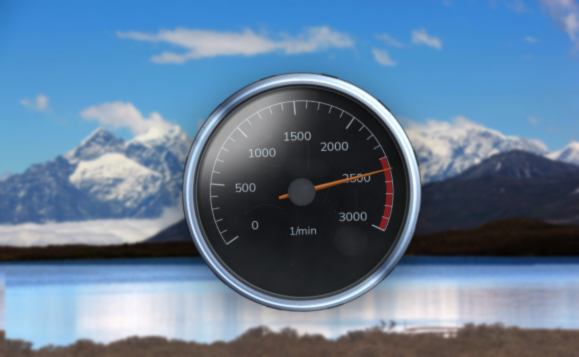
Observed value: {"value": 2500, "unit": "rpm"}
